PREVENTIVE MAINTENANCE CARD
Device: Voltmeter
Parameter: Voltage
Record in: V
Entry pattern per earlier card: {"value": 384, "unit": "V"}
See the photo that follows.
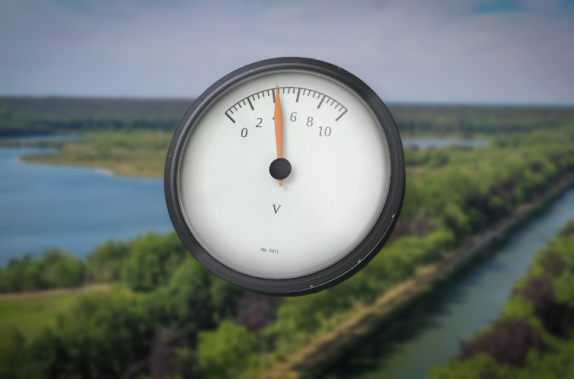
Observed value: {"value": 4.4, "unit": "V"}
